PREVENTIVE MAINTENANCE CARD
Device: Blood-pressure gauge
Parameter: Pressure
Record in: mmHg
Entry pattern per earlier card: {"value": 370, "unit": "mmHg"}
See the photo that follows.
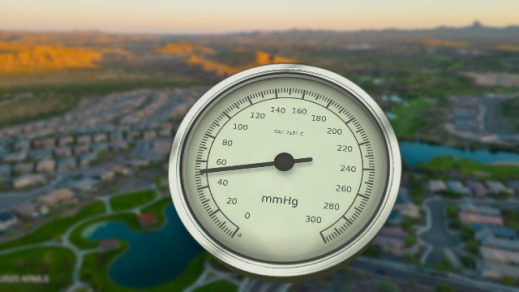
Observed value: {"value": 50, "unit": "mmHg"}
